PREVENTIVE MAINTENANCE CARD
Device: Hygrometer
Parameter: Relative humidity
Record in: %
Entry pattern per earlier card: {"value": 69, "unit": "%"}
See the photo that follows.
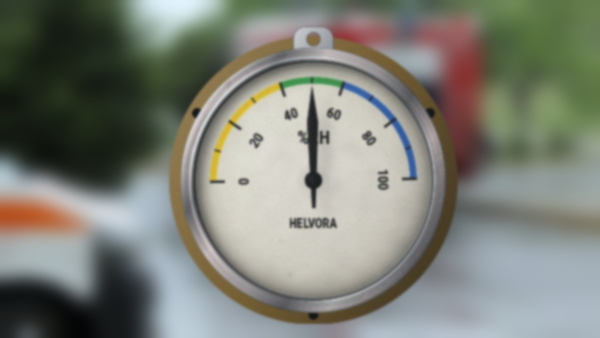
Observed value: {"value": 50, "unit": "%"}
